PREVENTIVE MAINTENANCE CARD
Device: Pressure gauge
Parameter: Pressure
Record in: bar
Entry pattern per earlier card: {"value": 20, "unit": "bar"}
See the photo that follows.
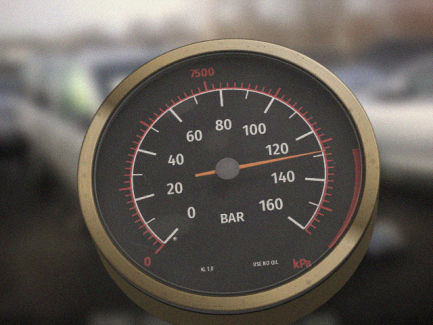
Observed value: {"value": 130, "unit": "bar"}
